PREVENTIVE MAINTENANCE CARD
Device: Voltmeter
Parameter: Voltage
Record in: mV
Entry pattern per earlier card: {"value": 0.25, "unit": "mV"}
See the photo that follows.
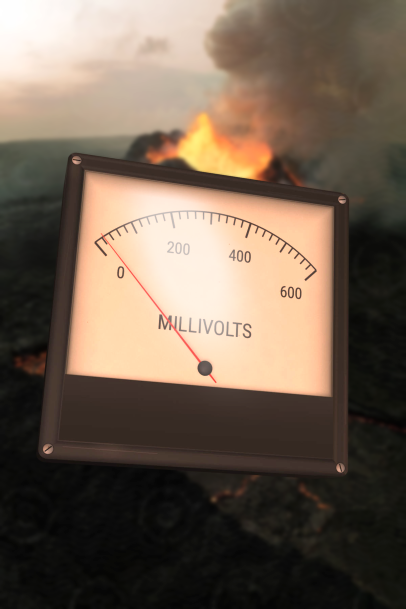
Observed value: {"value": 20, "unit": "mV"}
